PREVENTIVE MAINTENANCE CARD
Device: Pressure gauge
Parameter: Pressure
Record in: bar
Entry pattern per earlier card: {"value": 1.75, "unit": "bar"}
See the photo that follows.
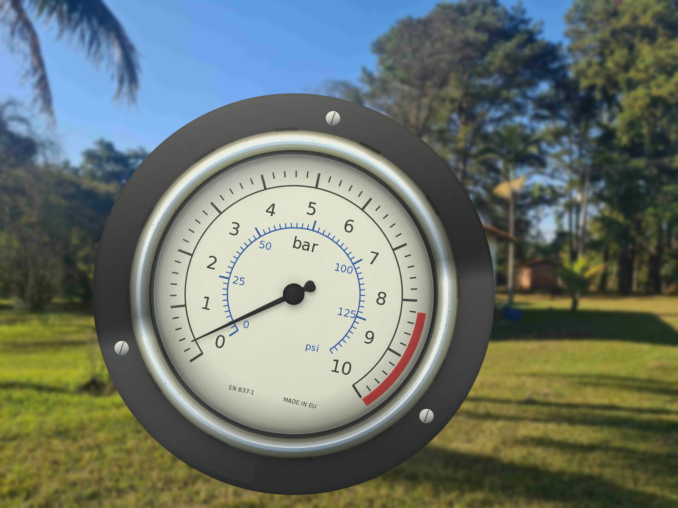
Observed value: {"value": 0.3, "unit": "bar"}
